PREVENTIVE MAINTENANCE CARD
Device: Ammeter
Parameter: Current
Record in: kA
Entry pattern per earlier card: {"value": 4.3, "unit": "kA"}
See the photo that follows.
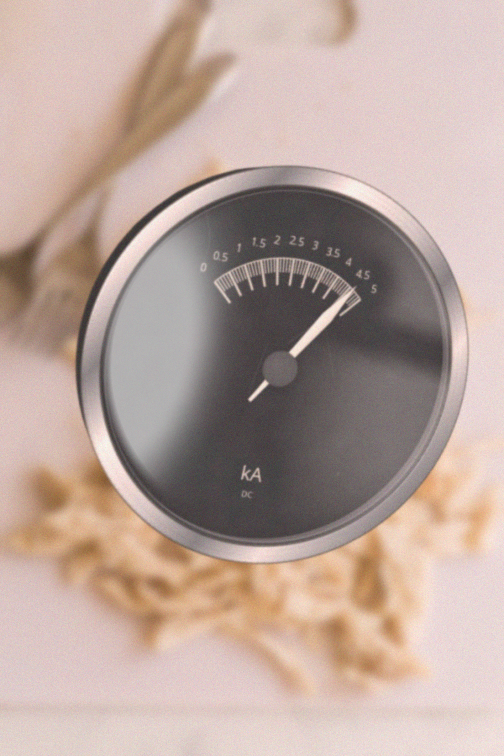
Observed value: {"value": 4.5, "unit": "kA"}
